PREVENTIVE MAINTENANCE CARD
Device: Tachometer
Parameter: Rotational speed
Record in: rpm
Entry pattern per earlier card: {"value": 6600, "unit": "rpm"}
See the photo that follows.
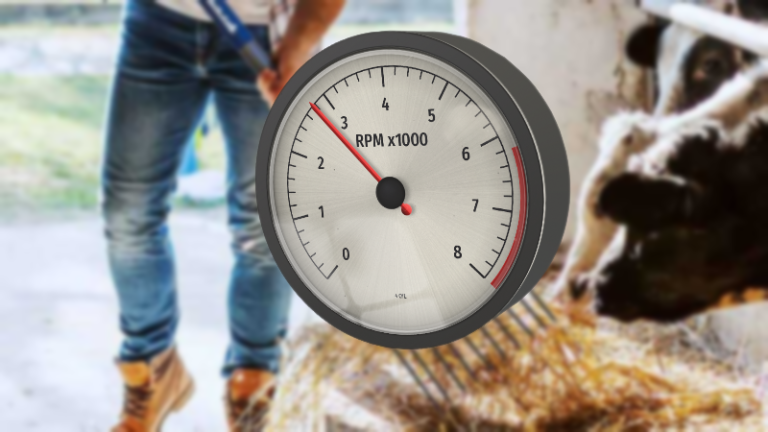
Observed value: {"value": 2800, "unit": "rpm"}
